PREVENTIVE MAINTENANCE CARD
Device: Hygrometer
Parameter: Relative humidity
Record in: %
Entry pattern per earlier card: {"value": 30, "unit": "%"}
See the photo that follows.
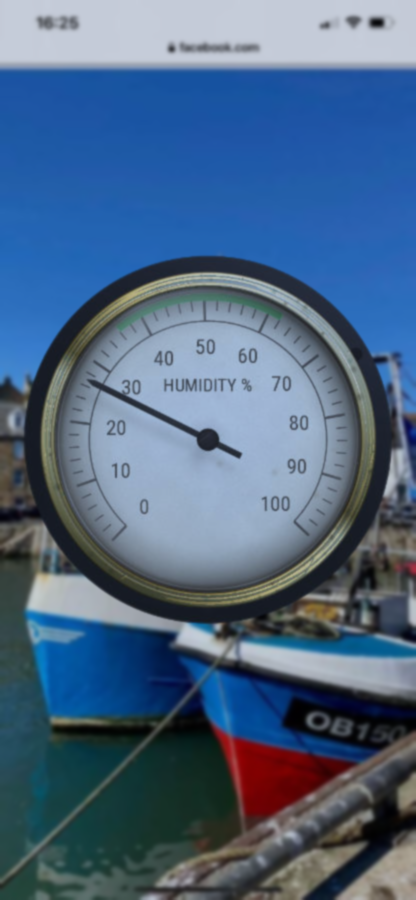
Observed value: {"value": 27, "unit": "%"}
